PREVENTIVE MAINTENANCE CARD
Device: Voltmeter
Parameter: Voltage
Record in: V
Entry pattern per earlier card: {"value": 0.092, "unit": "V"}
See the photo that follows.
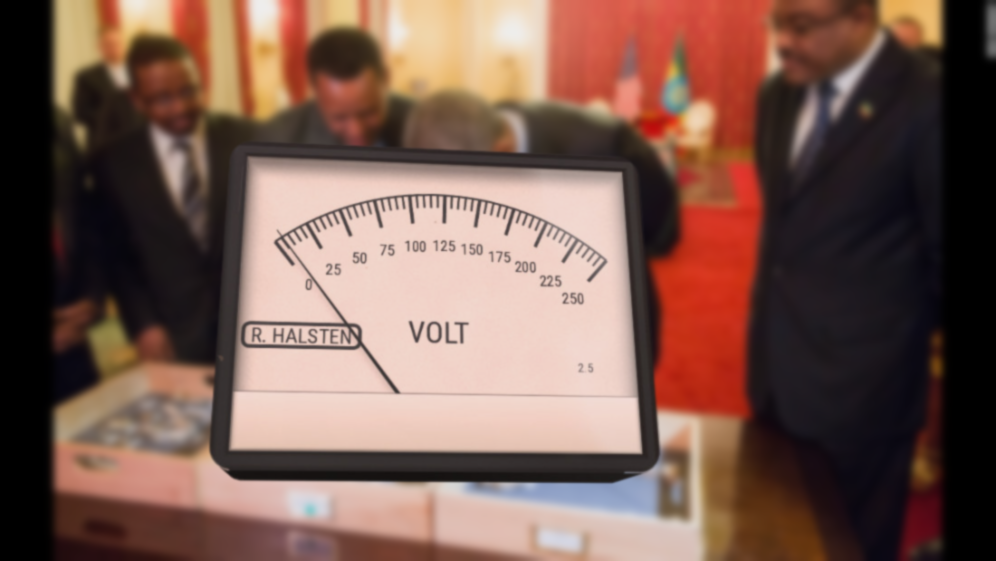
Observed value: {"value": 5, "unit": "V"}
